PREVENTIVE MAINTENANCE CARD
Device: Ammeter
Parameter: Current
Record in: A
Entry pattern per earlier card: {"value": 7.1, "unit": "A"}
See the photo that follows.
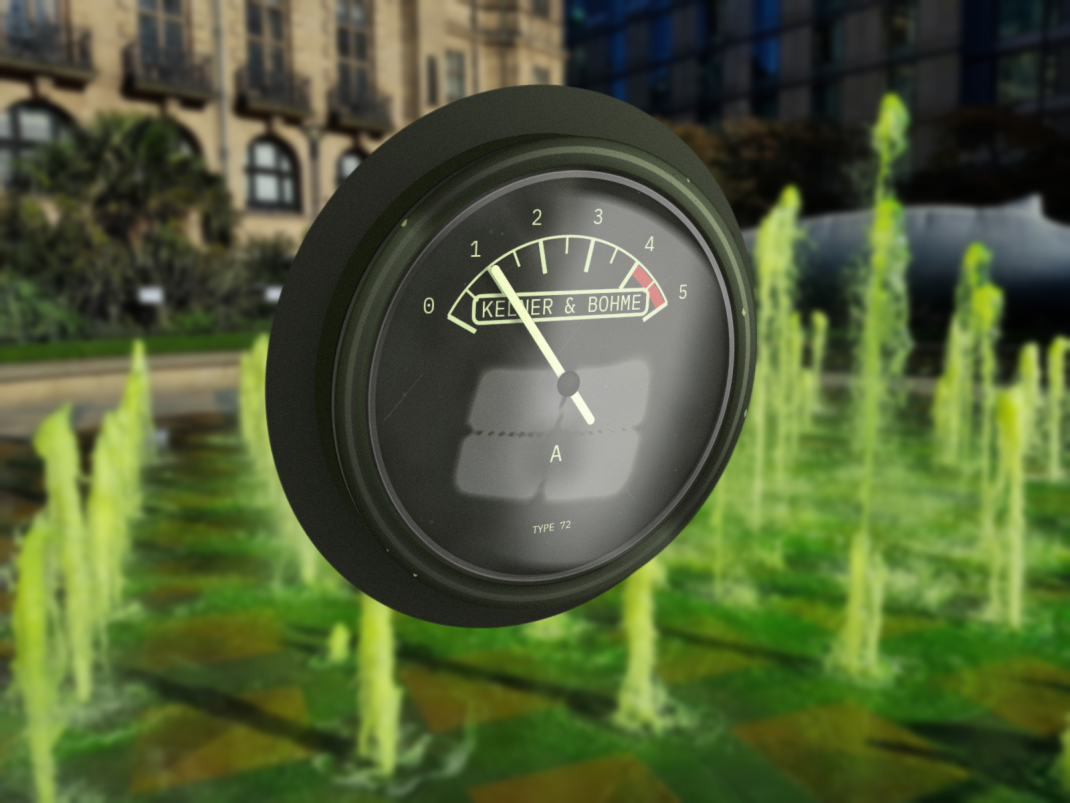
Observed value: {"value": 1, "unit": "A"}
